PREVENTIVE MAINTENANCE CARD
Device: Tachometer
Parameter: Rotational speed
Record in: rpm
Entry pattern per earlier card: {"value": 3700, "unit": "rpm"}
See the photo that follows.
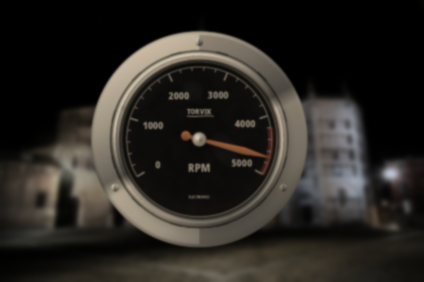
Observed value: {"value": 4700, "unit": "rpm"}
